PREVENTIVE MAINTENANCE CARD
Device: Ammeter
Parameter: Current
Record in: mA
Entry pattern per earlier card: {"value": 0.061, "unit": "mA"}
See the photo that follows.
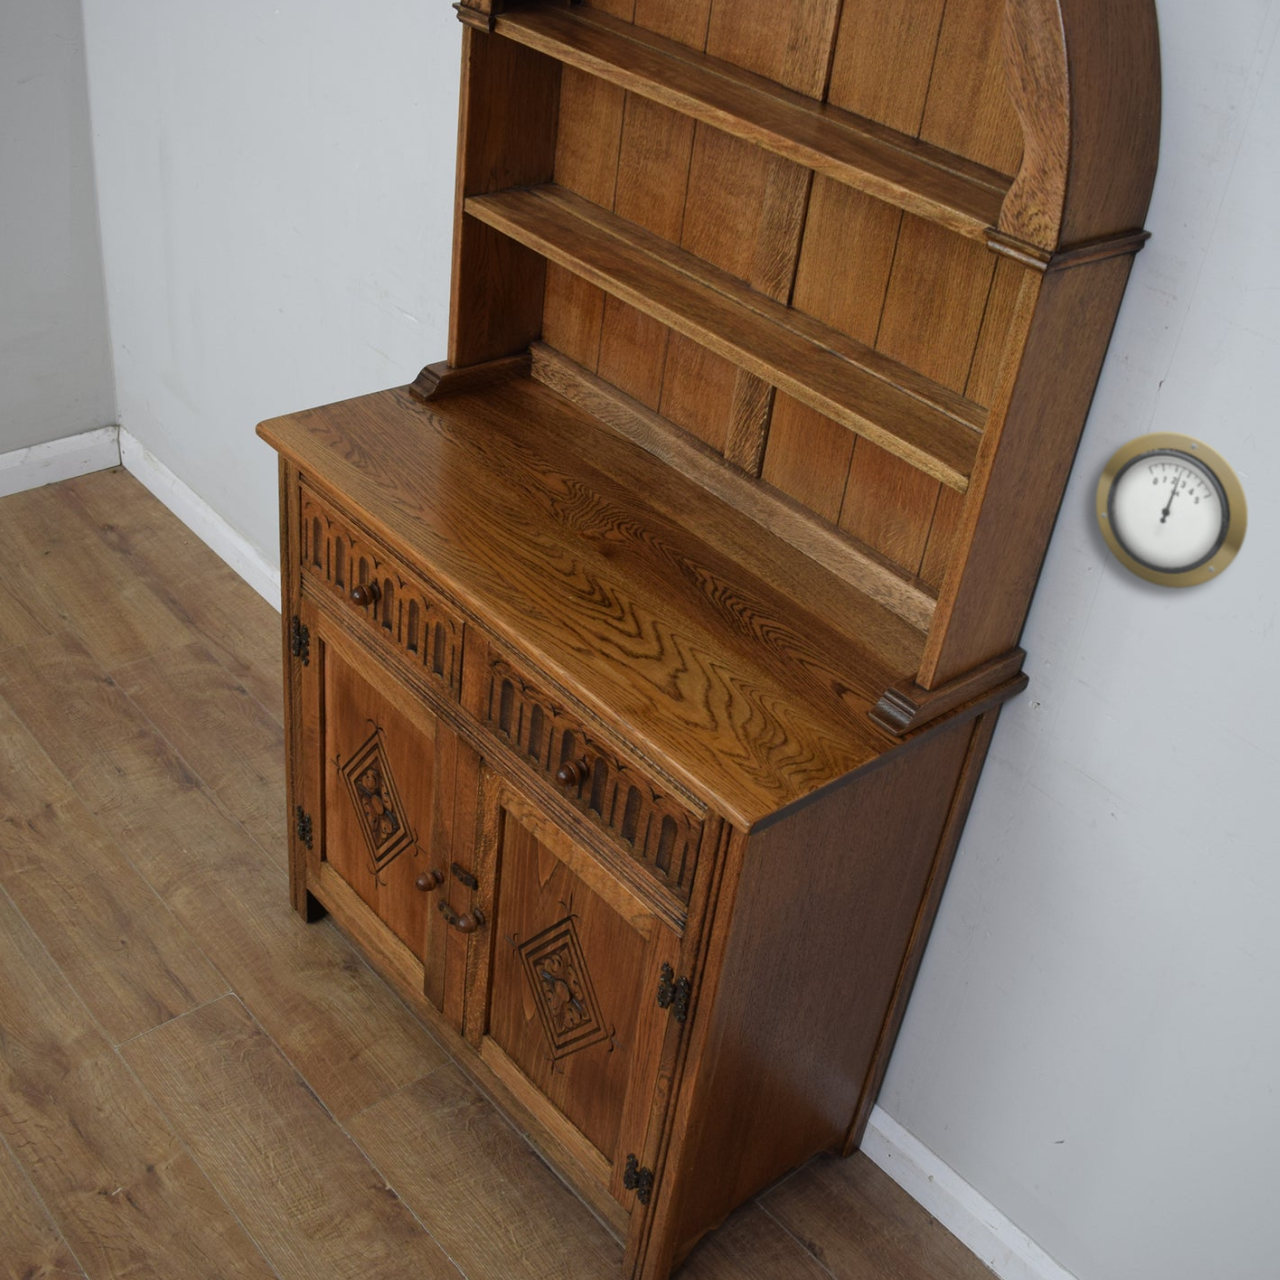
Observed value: {"value": 2.5, "unit": "mA"}
